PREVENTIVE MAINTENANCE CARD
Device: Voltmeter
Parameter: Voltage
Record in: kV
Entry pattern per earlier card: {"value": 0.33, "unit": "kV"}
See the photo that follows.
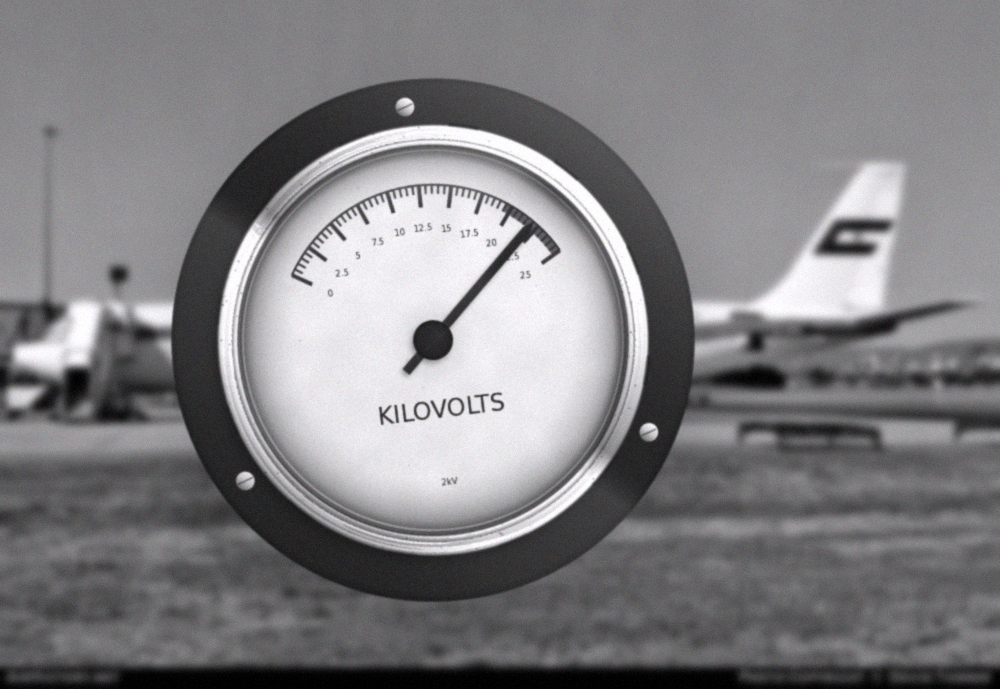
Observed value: {"value": 22, "unit": "kV"}
